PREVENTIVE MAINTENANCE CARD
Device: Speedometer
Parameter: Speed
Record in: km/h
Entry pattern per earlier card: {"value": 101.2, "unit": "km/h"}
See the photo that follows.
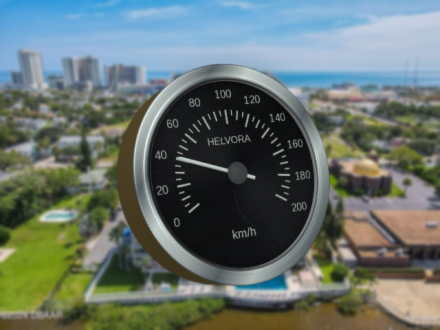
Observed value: {"value": 40, "unit": "km/h"}
